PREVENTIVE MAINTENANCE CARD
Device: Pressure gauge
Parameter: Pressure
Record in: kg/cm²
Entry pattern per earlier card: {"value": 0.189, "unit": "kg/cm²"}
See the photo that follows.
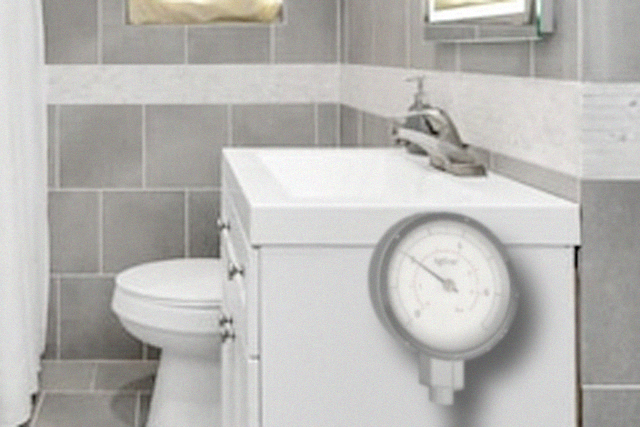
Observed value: {"value": 2, "unit": "kg/cm²"}
